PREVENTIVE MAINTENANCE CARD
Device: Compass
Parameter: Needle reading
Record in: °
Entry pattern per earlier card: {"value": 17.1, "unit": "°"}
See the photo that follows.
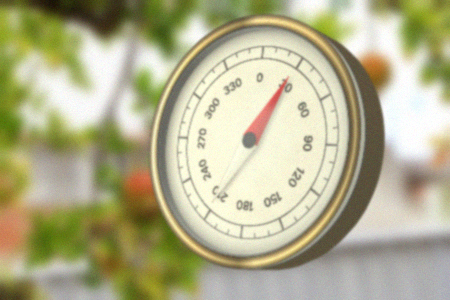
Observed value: {"value": 30, "unit": "°"}
